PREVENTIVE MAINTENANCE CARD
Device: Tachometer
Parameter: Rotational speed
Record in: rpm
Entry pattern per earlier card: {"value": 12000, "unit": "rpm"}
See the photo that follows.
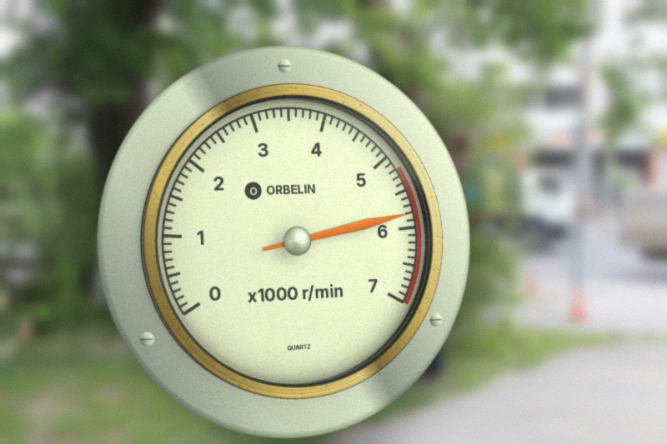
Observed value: {"value": 5800, "unit": "rpm"}
